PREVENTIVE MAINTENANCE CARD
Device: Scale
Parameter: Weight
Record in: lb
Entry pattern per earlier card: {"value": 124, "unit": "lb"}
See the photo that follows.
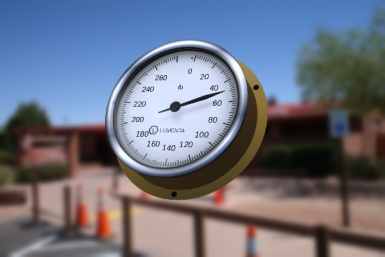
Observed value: {"value": 50, "unit": "lb"}
